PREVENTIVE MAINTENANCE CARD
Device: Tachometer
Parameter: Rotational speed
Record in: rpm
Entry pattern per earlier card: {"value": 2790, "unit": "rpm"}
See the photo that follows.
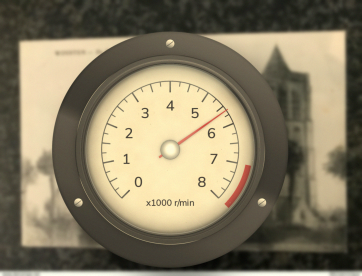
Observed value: {"value": 5625, "unit": "rpm"}
